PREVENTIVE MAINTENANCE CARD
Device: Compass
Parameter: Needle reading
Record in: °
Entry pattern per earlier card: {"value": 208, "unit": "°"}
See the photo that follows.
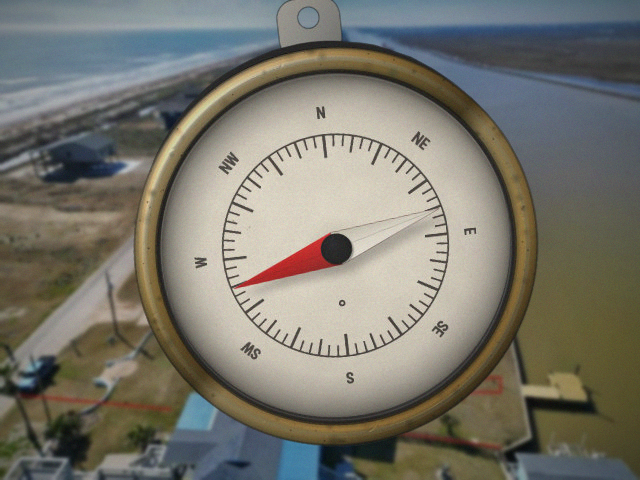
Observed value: {"value": 255, "unit": "°"}
